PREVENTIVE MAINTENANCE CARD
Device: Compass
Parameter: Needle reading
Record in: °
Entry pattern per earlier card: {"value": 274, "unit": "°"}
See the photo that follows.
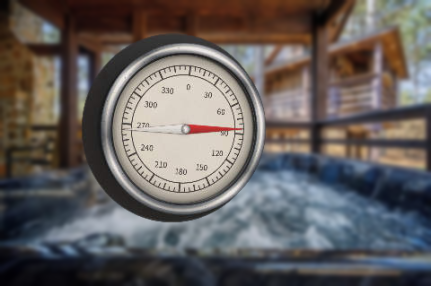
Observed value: {"value": 85, "unit": "°"}
